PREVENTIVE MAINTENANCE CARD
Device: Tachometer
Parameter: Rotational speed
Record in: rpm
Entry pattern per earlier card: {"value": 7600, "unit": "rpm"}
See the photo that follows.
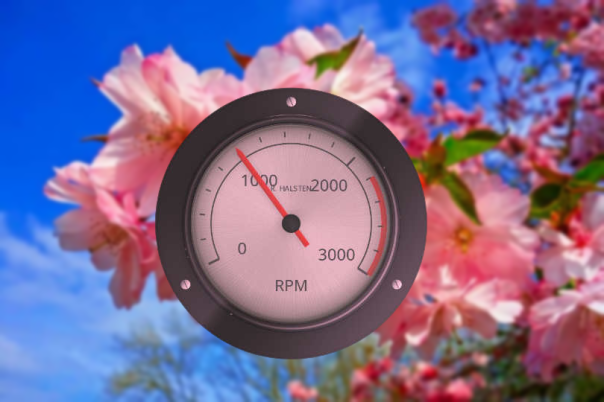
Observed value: {"value": 1000, "unit": "rpm"}
